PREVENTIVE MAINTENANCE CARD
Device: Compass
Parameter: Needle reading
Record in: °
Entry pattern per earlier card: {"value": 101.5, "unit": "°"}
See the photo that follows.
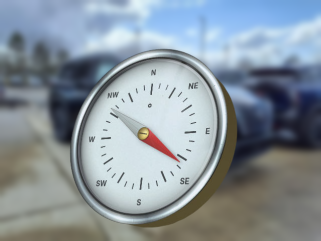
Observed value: {"value": 125, "unit": "°"}
